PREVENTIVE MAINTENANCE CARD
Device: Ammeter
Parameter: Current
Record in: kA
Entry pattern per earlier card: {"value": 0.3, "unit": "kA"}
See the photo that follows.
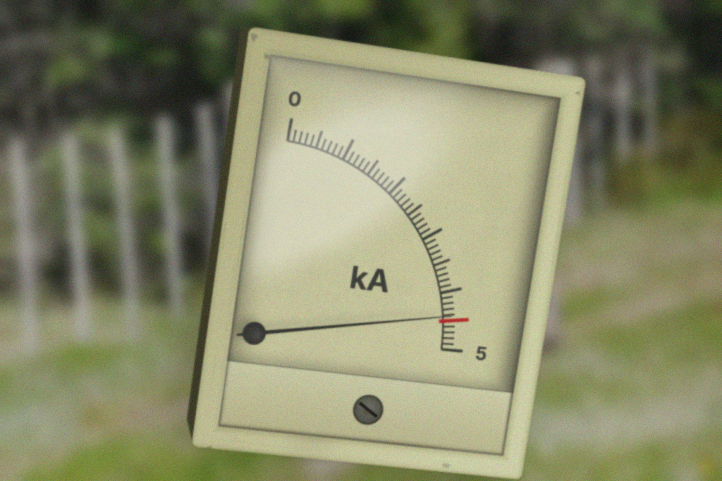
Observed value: {"value": 4.4, "unit": "kA"}
